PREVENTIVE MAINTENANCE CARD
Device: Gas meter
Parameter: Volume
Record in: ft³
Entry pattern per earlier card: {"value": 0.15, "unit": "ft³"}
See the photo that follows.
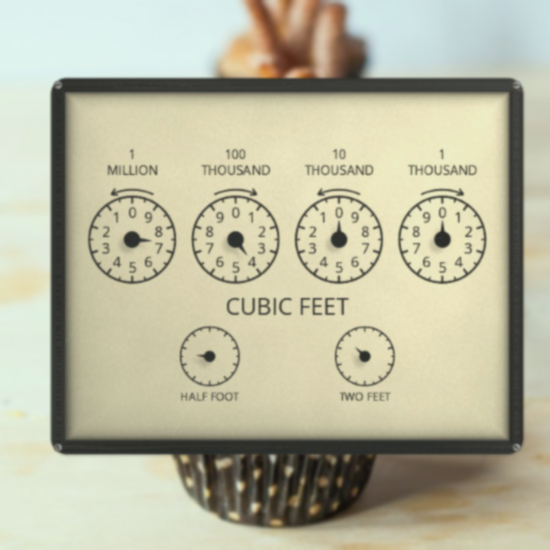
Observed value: {"value": 740000, "unit": "ft³"}
